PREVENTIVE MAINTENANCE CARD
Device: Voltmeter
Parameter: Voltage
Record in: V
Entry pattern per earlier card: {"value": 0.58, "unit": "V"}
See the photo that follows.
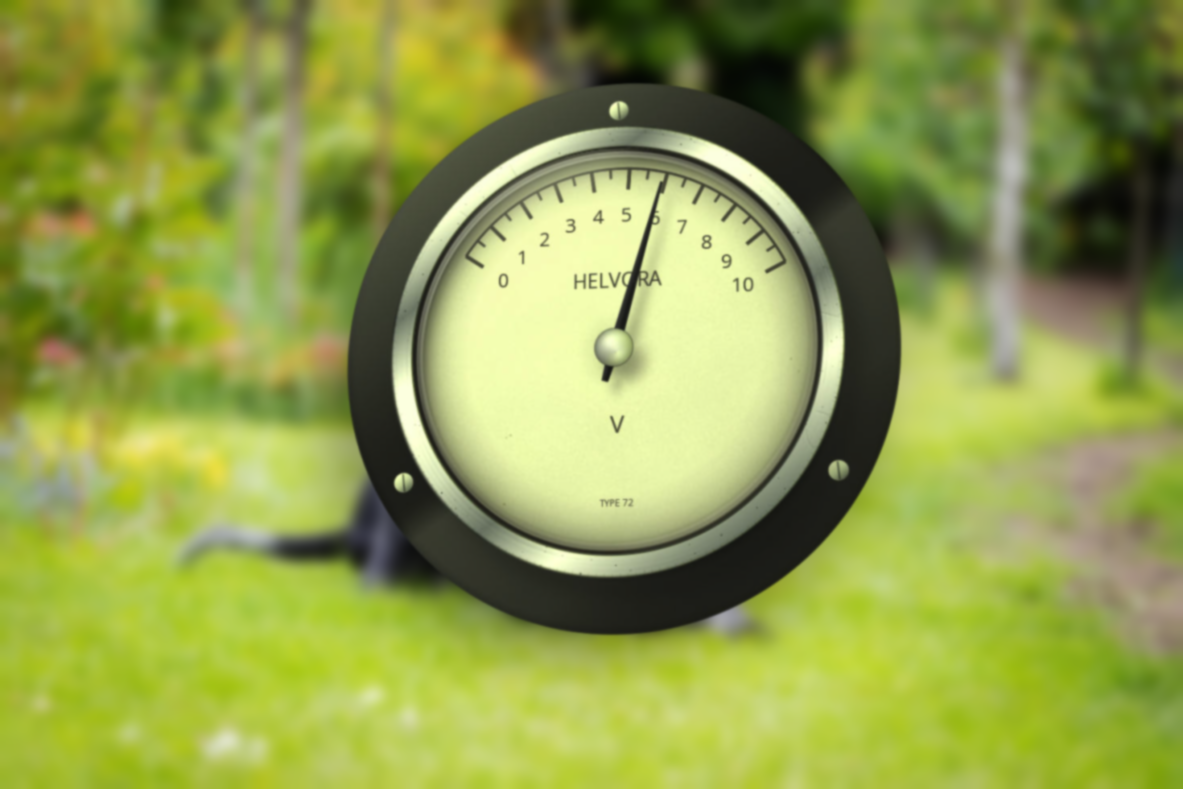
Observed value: {"value": 6, "unit": "V"}
